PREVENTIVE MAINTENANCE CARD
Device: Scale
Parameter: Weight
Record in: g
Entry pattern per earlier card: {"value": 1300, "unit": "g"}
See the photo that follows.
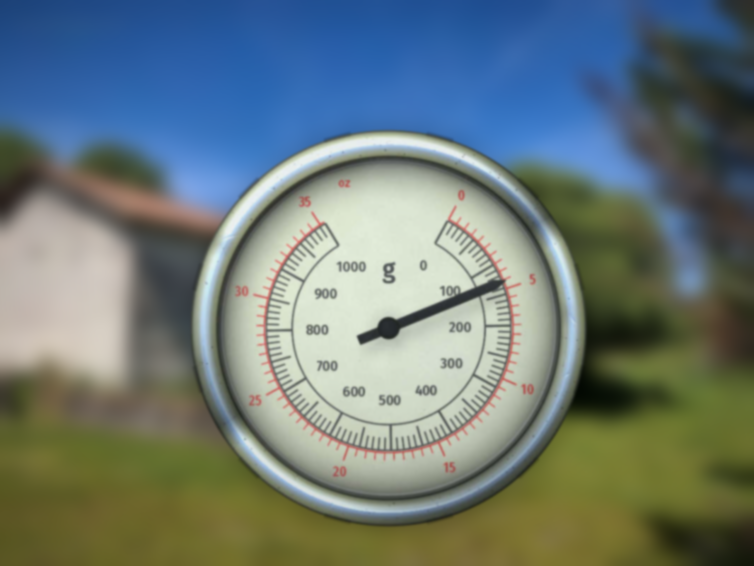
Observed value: {"value": 130, "unit": "g"}
